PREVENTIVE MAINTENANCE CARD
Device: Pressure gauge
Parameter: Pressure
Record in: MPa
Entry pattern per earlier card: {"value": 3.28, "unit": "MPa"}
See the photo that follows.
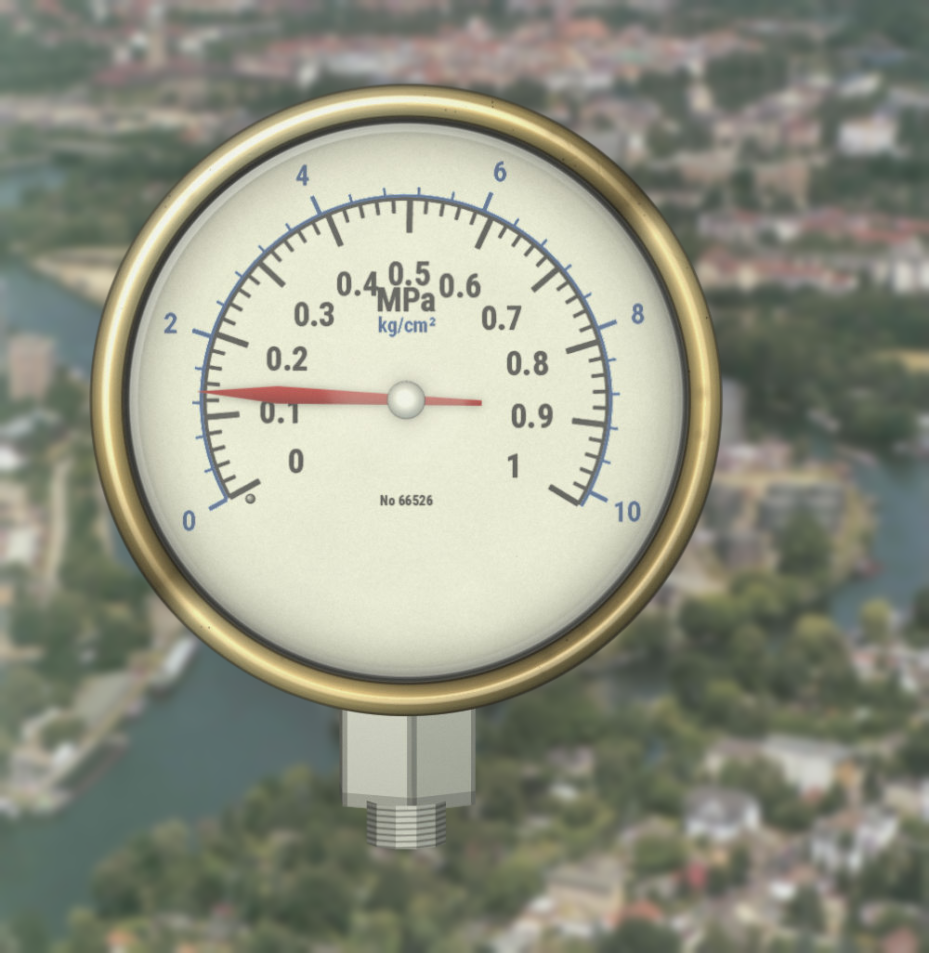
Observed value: {"value": 0.13, "unit": "MPa"}
